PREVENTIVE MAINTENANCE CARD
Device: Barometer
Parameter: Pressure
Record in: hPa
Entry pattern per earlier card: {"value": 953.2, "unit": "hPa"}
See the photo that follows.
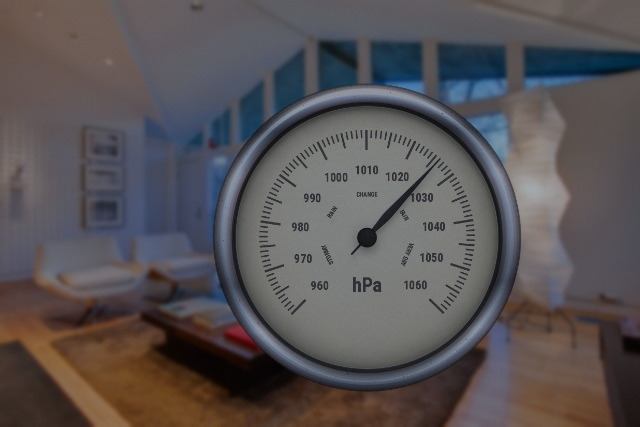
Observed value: {"value": 1026, "unit": "hPa"}
